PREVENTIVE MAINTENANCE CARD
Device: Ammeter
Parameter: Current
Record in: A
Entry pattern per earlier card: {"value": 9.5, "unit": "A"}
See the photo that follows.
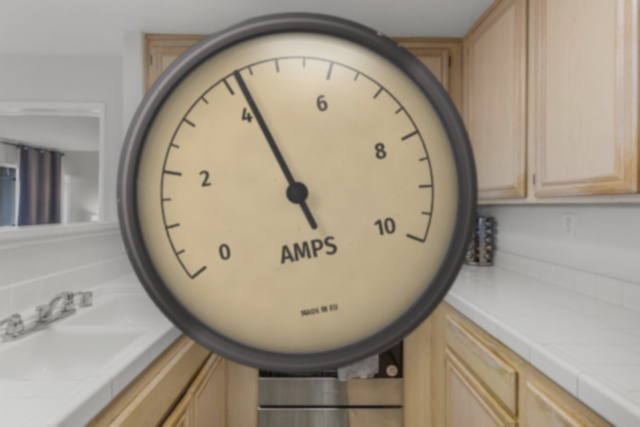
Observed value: {"value": 4.25, "unit": "A"}
